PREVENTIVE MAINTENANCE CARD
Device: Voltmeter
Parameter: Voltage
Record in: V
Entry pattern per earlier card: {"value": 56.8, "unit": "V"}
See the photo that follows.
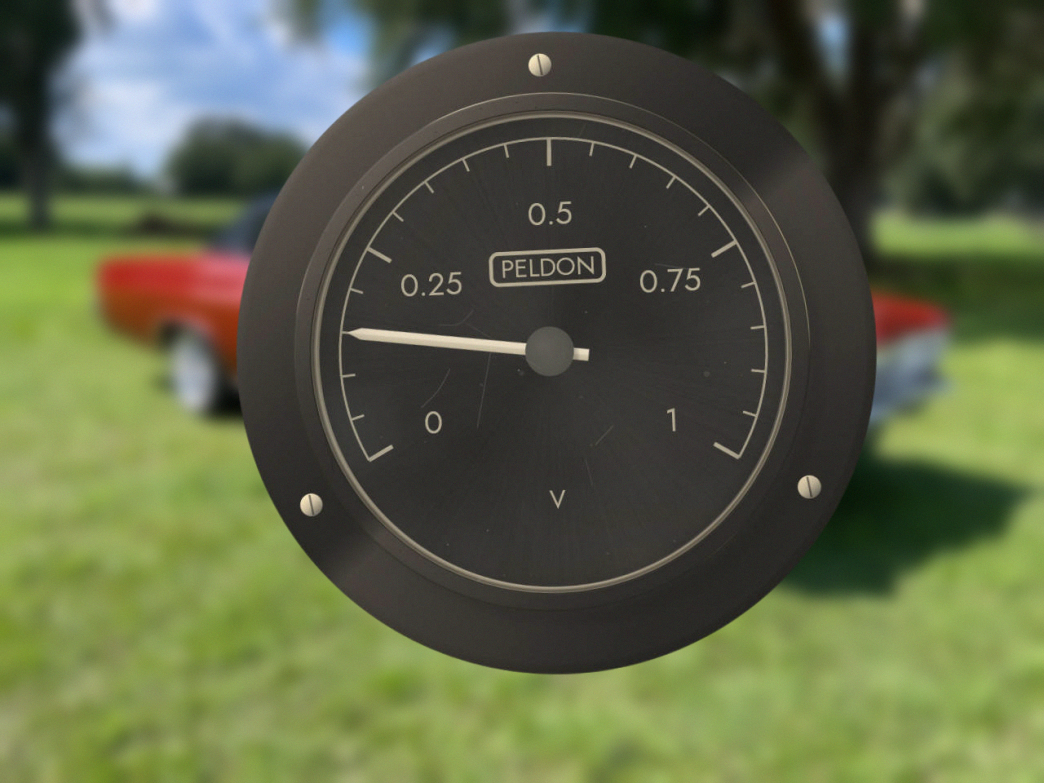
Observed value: {"value": 0.15, "unit": "V"}
